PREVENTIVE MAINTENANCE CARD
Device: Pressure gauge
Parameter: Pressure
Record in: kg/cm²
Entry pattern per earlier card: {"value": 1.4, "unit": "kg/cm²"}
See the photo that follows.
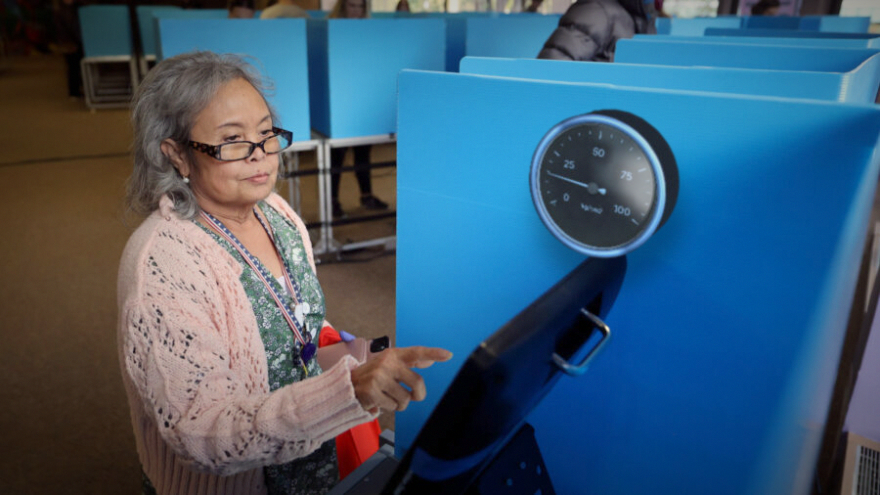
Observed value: {"value": 15, "unit": "kg/cm²"}
